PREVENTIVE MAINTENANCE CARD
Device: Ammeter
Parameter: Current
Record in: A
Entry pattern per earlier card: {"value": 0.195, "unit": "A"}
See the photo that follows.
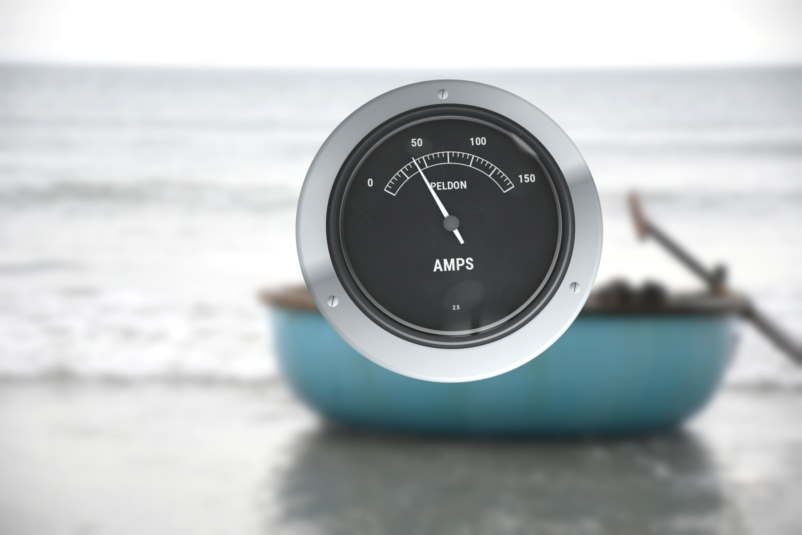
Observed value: {"value": 40, "unit": "A"}
